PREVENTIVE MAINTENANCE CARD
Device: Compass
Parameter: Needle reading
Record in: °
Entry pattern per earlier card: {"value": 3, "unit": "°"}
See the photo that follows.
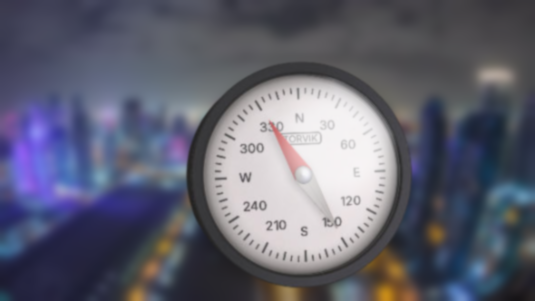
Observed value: {"value": 330, "unit": "°"}
